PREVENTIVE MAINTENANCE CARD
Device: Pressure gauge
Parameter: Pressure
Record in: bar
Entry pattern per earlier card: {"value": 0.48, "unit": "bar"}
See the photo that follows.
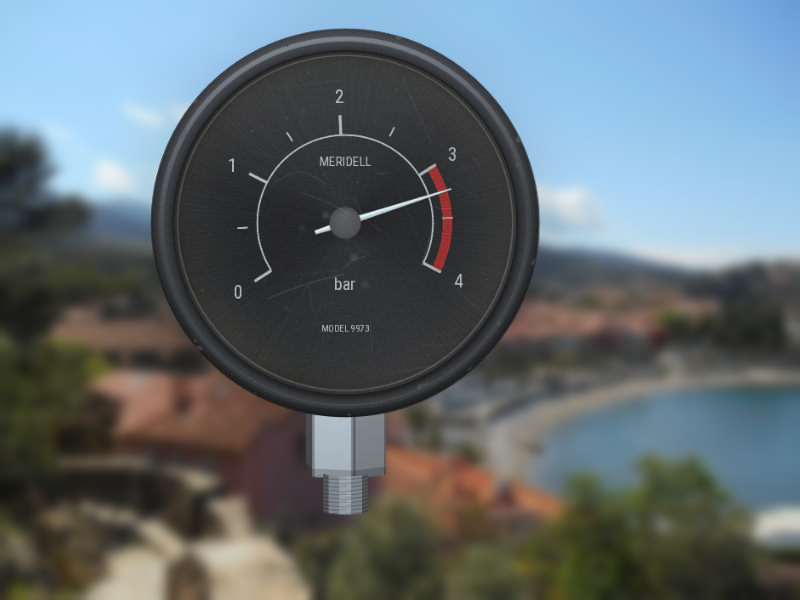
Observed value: {"value": 3.25, "unit": "bar"}
